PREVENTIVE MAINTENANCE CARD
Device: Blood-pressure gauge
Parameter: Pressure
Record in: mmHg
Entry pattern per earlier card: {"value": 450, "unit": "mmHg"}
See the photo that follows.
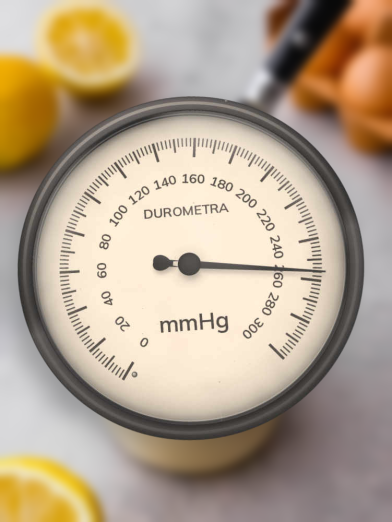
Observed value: {"value": 256, "unit": "mmHg"}
